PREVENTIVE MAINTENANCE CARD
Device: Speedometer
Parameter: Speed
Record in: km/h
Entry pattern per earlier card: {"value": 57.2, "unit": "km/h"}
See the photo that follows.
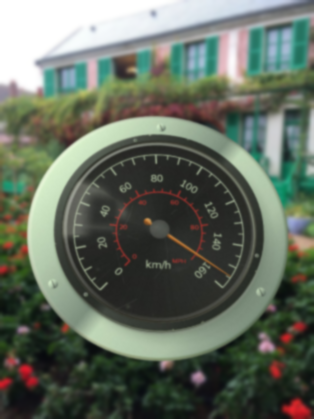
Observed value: {"value": 155, "unit": "km/h"}
